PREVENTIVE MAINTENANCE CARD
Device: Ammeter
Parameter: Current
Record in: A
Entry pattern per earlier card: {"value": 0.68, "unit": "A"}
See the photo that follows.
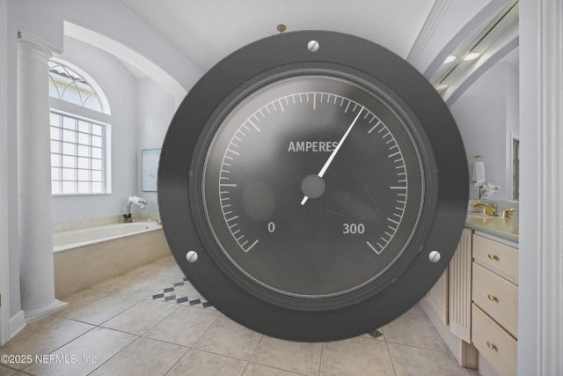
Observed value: {"value": 185, "unit": "A"}
